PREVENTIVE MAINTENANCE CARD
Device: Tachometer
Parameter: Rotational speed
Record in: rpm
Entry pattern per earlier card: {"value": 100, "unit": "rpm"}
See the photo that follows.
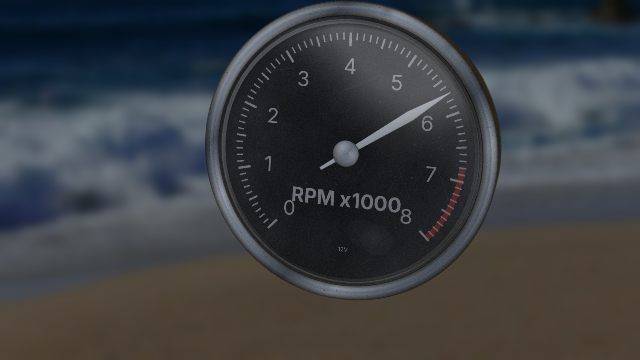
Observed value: {"value": 5700, "unit": "rpm"}
